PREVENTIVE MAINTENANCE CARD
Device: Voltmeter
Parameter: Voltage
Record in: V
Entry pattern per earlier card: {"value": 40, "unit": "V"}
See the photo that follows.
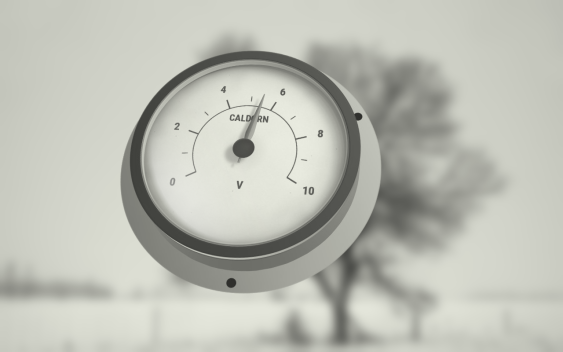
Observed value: {"value": 5.5, "unit": "V"}
